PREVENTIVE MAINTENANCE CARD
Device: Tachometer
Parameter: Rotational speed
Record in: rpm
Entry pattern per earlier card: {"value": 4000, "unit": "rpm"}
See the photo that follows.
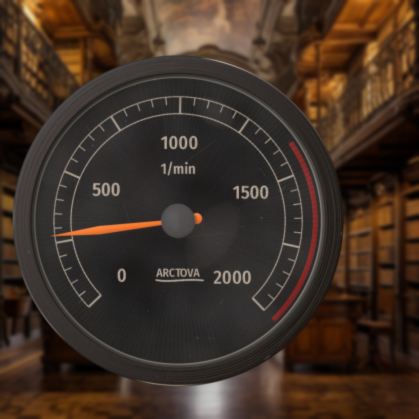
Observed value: {"value": 275, "unit": "rpm"}
